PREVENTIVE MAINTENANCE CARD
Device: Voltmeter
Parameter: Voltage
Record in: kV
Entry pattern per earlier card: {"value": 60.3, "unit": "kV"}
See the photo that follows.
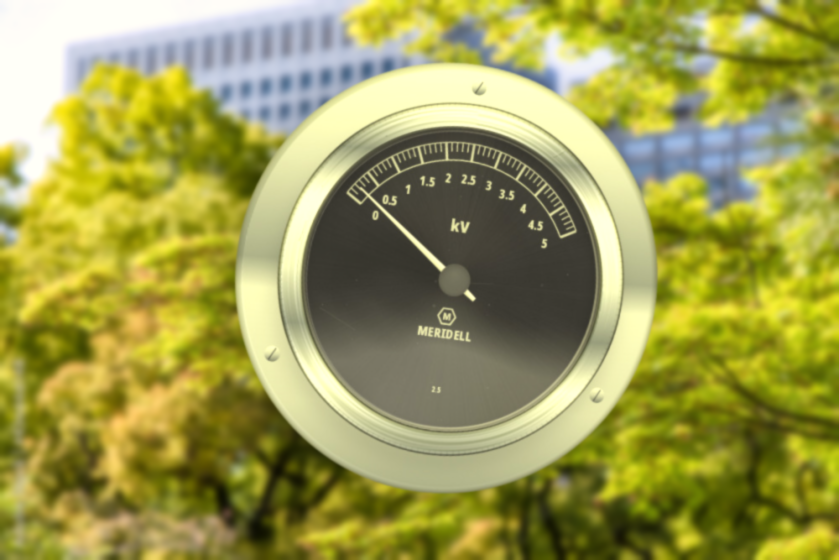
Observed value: {"value": 0.2, "unit": "kV"}
